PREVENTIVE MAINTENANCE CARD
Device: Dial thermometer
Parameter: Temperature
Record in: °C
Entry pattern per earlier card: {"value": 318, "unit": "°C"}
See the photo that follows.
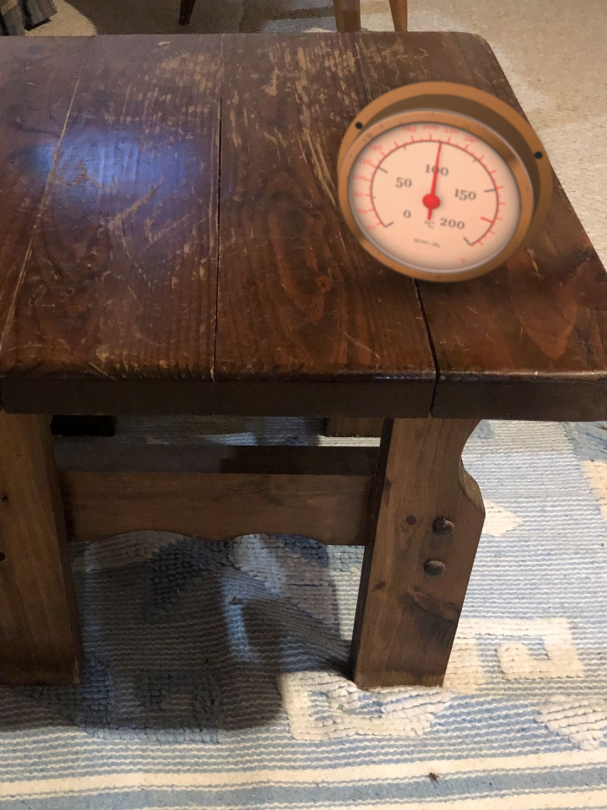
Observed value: {"value": 100, "unit": "°C"}
